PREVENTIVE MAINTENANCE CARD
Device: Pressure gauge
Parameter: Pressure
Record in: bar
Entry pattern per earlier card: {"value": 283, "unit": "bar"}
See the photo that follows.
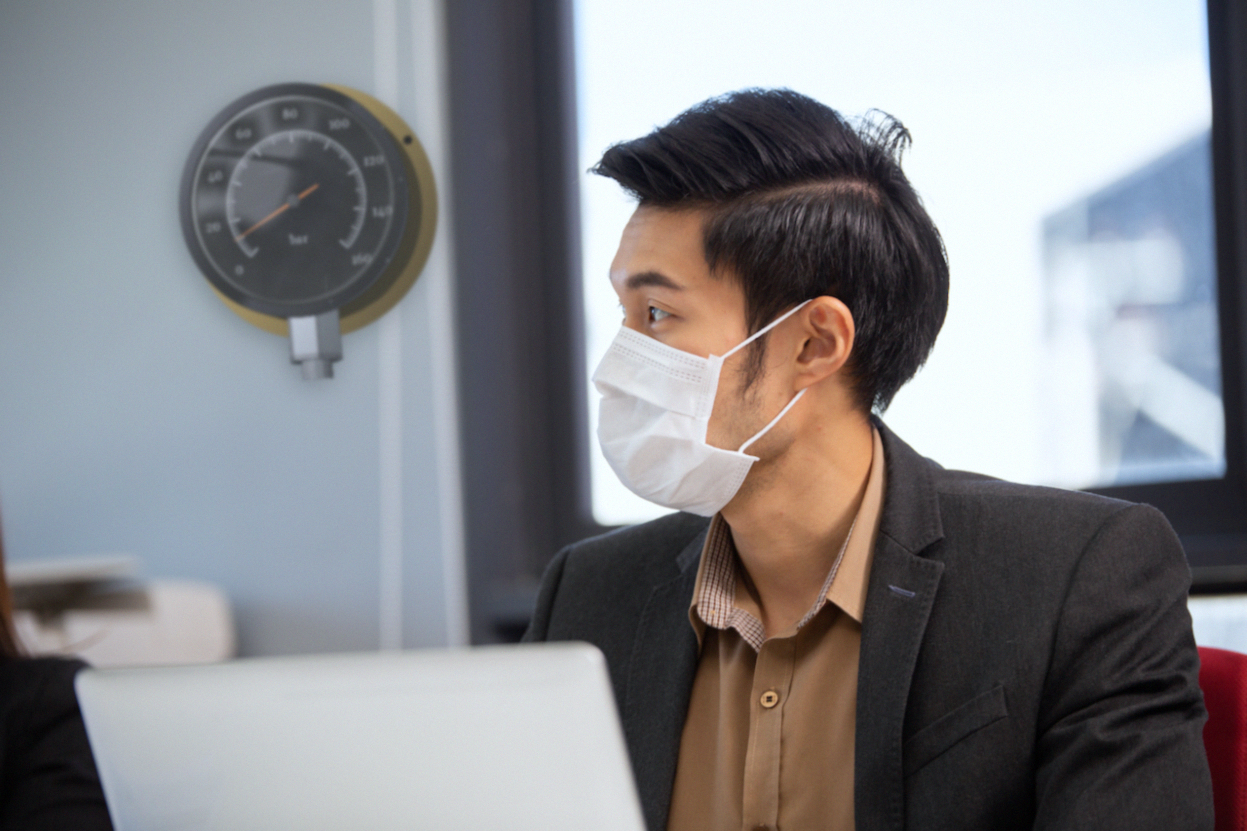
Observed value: {"value": 10, "unit": "bar"}
